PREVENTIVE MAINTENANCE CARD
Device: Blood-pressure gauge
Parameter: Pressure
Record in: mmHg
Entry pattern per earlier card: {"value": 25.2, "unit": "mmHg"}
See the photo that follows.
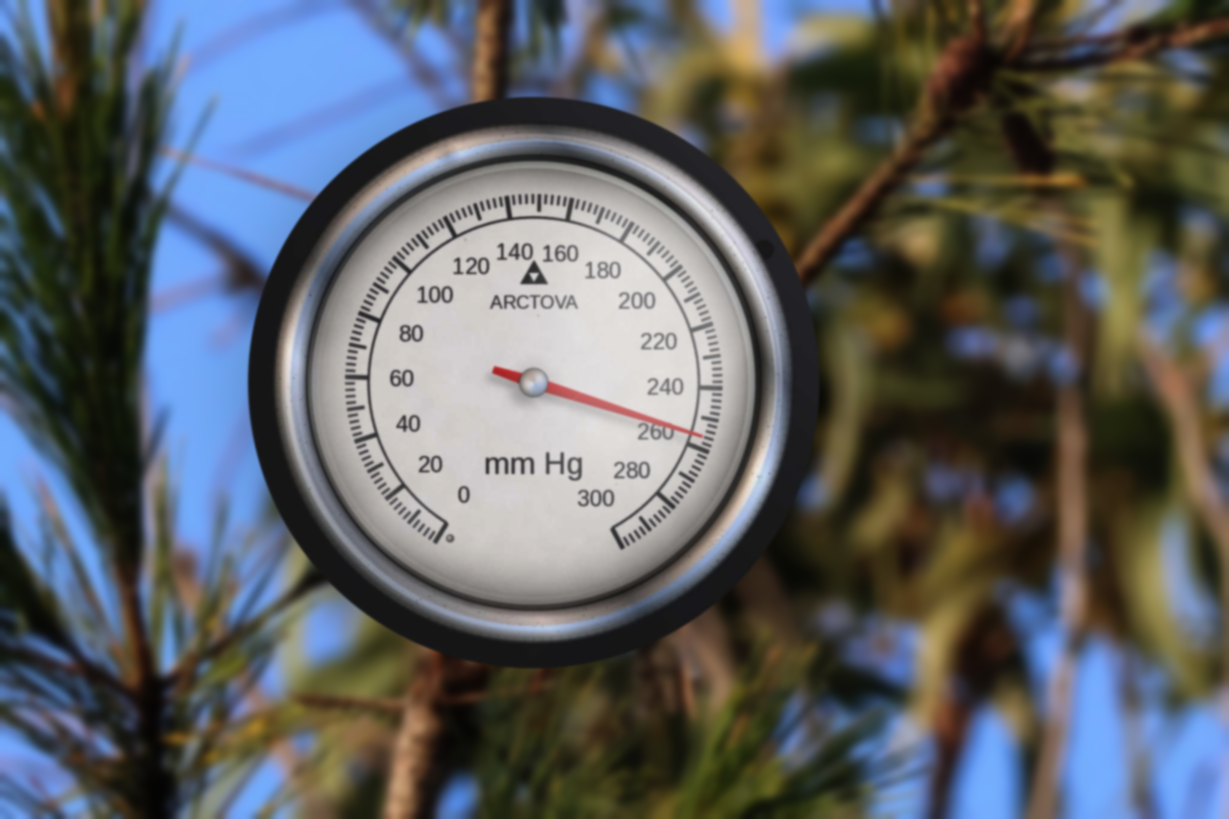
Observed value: {"value": 256, "unit": "mmHg"}
